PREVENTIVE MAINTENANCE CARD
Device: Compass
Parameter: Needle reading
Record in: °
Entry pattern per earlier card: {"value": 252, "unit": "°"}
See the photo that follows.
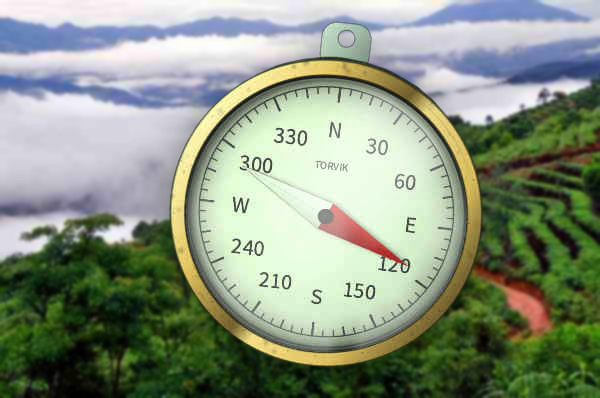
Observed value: {"value": 115, "unit": "°"}
